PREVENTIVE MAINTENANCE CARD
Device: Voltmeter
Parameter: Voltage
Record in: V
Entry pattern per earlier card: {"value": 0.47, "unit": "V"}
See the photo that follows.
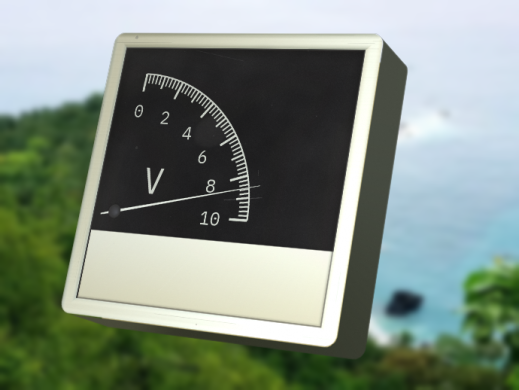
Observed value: {"value": 8.6, "unit": "V"}
